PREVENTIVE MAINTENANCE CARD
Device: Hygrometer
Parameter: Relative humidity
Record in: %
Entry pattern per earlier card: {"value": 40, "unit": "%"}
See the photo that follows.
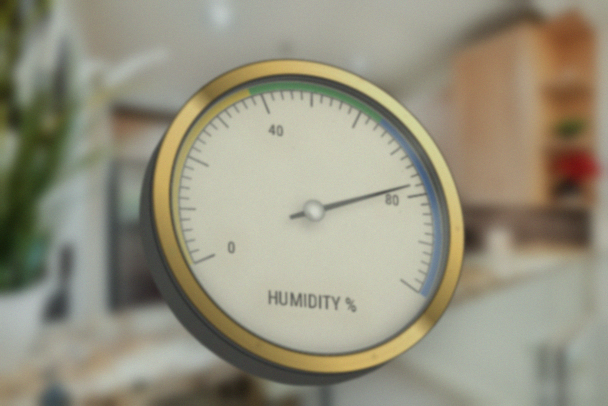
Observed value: {"value": 78, "unit": "%"}
